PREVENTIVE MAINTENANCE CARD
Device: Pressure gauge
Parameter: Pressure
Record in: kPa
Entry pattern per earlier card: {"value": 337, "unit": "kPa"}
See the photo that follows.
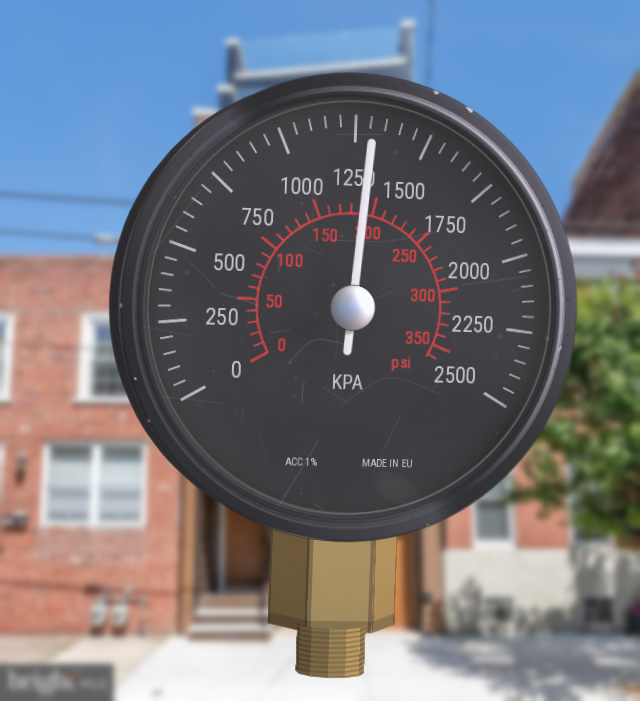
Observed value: {"value": 1300, "unit": "kPa"}
